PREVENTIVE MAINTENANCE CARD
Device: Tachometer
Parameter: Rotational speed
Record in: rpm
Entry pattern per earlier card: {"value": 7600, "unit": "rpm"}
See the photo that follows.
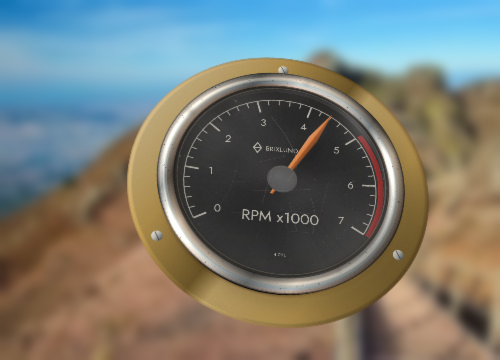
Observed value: {"value": 4400, "unit": "rpm"}
